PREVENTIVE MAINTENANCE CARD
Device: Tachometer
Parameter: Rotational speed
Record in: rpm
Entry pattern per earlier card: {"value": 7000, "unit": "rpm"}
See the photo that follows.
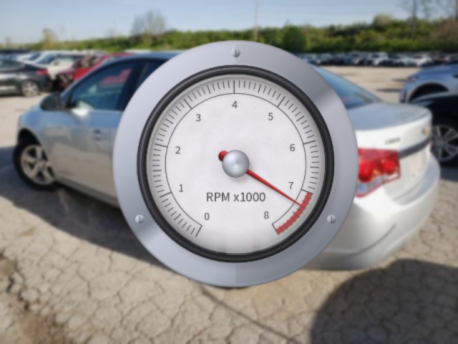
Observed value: {"value": 7300, "unit": "rpm"}
